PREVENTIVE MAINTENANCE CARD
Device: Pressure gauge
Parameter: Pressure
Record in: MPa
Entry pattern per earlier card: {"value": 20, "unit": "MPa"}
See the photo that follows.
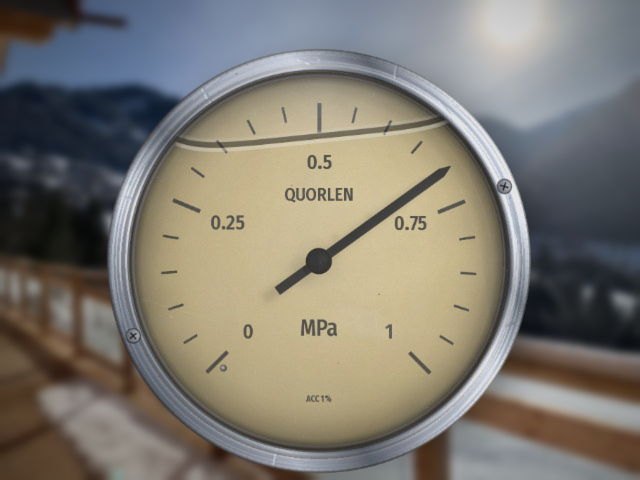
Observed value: {"value": 0.7, "unit": "MPa"}
